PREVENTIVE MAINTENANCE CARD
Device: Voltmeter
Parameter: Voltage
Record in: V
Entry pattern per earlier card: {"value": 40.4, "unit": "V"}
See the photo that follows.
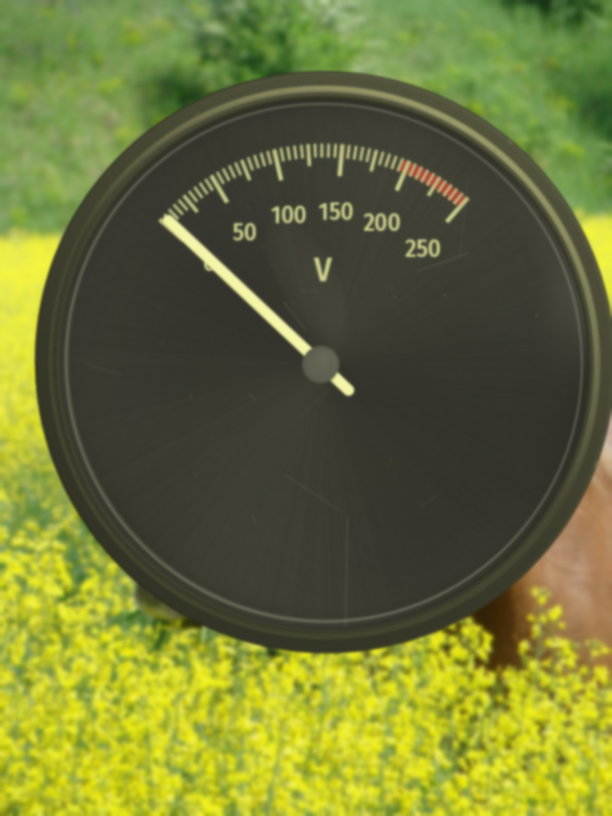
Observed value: {"value": 5, "unit": "V"}
